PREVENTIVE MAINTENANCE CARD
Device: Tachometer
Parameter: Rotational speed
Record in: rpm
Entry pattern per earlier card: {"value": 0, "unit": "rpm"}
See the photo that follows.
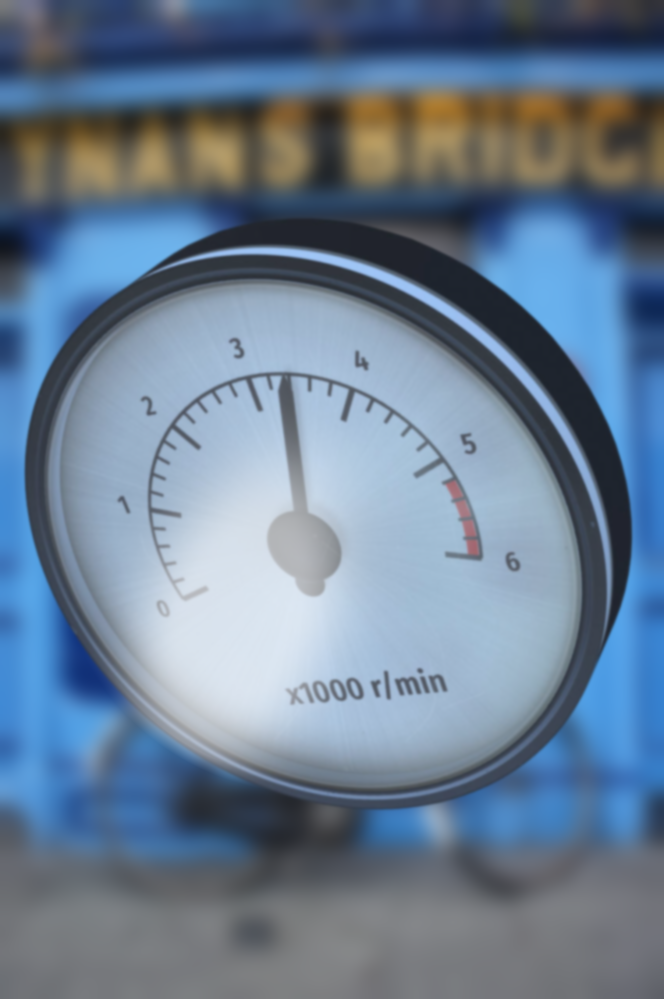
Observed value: {"value": 3400, "unit": "rpm"}
